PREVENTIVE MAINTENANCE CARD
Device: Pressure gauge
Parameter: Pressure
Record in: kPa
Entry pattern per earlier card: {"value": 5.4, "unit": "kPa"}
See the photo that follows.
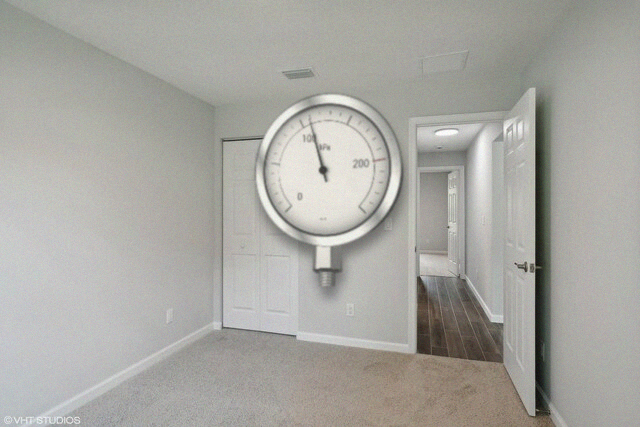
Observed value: {"value": 110, "unit": "kPa"}
